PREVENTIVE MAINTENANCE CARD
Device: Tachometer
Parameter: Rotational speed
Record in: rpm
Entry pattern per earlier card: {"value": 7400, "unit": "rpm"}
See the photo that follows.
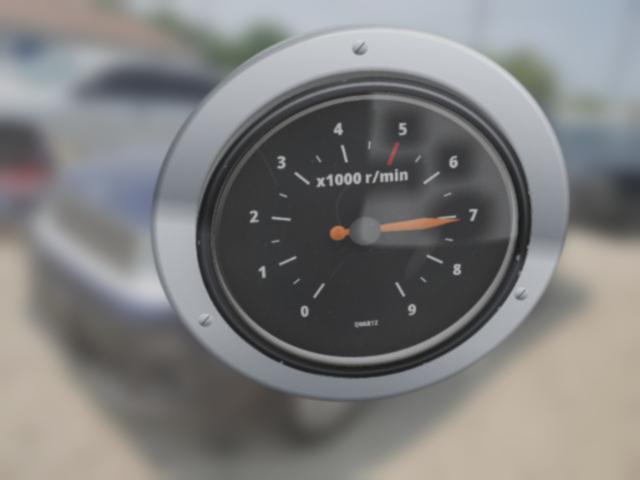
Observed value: {"value": 7000, "unit": "rpm"}
